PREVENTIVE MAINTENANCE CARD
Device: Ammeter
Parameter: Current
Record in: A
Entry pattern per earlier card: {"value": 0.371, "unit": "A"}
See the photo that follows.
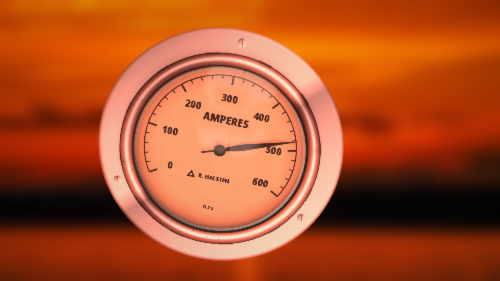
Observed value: {"value": 480, "unit": "A"}
